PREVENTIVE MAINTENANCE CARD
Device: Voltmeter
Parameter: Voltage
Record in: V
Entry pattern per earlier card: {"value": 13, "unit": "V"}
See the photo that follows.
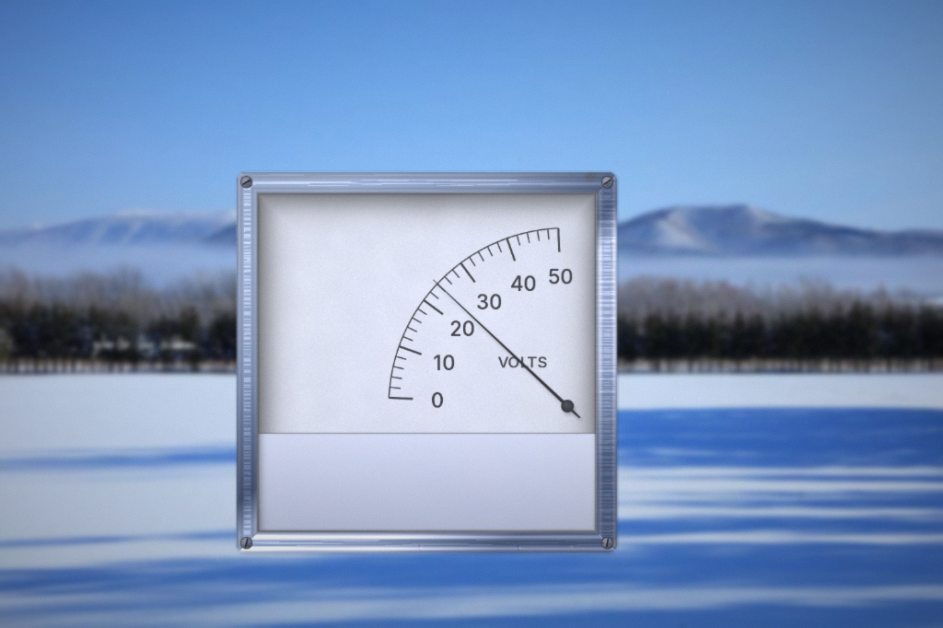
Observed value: {"value": 24, "unit": "V"}
